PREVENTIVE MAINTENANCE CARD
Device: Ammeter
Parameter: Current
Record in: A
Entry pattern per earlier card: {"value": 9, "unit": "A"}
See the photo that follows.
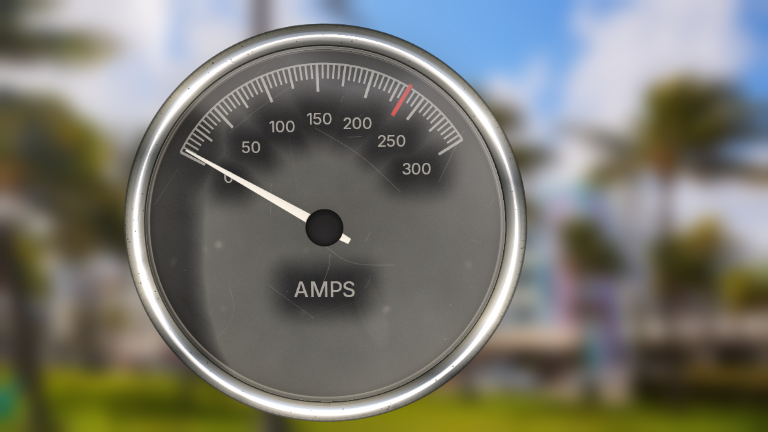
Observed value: {"value": 5, "unit": "A"}
